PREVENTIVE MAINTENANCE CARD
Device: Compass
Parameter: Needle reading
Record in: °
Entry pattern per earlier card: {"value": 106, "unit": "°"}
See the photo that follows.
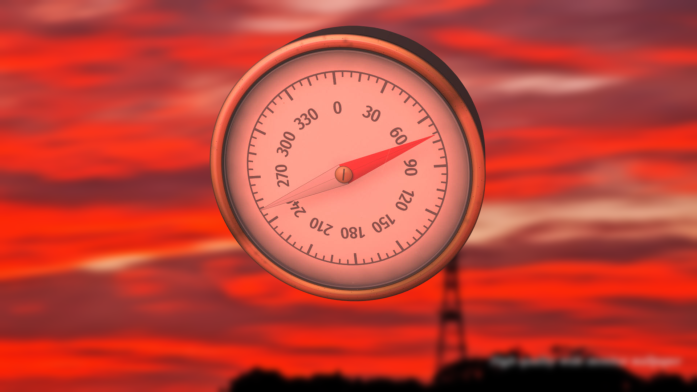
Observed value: {"value": 70, "unit": "°"}
